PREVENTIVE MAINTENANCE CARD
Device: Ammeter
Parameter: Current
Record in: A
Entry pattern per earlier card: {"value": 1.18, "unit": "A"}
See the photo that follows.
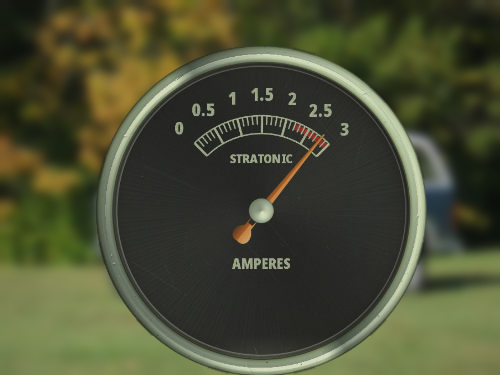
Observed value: {"value": 2.8, "unit": "A"}
